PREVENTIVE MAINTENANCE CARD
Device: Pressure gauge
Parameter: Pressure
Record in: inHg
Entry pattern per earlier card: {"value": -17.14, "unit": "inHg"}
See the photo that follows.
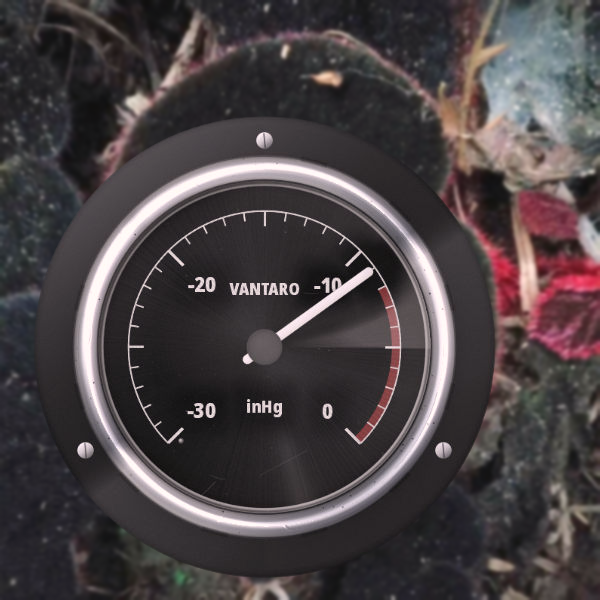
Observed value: {"value": -9, "unit": "inHg"}
